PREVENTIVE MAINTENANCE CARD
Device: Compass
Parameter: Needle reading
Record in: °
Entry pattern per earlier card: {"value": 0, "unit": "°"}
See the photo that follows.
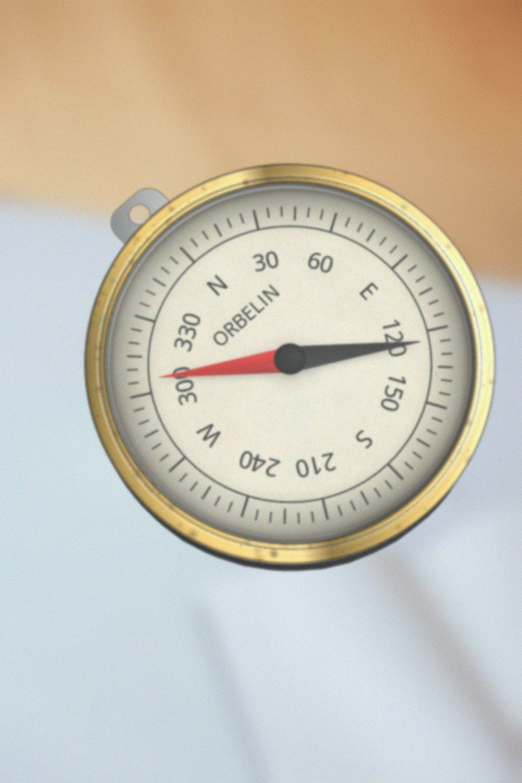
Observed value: {"value": 305, "unit": "°"}
